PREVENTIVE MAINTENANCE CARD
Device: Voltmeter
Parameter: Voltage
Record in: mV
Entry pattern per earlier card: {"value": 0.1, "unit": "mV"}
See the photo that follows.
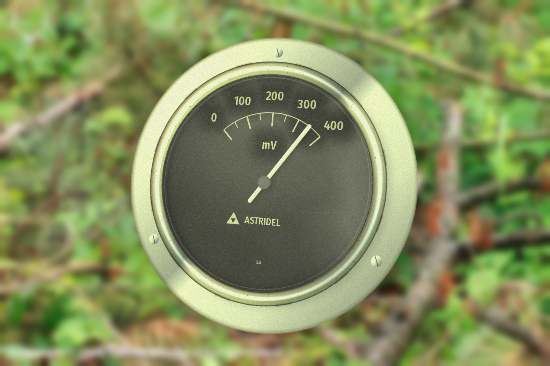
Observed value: {"value": 350, "unit": "mV"}
